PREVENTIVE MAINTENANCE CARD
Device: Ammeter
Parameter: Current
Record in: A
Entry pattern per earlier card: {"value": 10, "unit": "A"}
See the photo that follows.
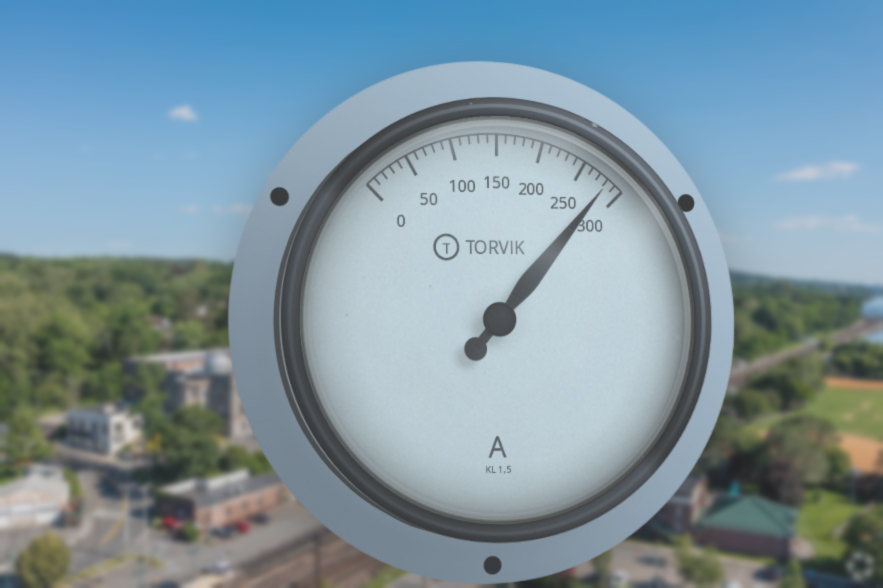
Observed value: {"value": 280, "unit": "A"}
